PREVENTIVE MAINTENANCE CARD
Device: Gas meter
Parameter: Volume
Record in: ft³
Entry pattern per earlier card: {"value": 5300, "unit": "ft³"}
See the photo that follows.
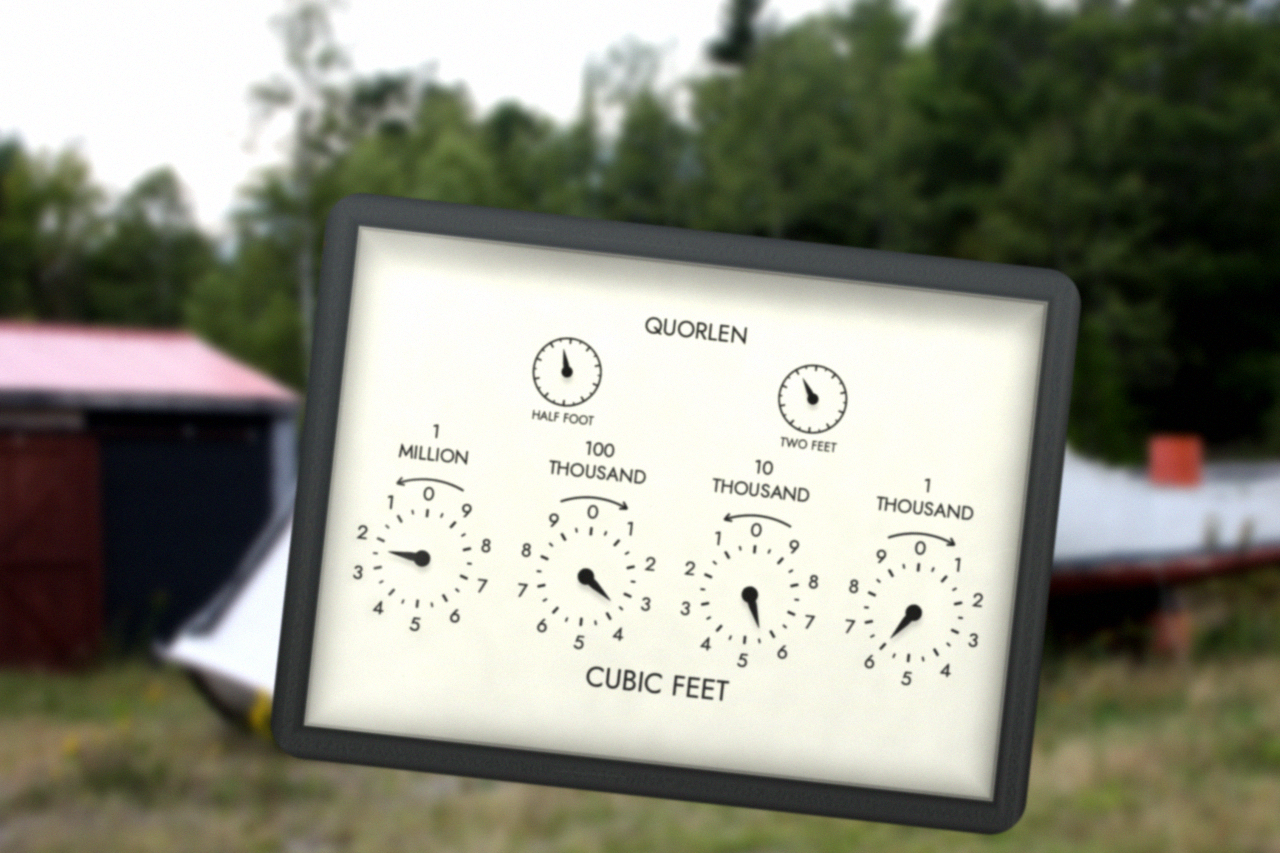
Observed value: {"value": 235600, "unit": "ft³"}
